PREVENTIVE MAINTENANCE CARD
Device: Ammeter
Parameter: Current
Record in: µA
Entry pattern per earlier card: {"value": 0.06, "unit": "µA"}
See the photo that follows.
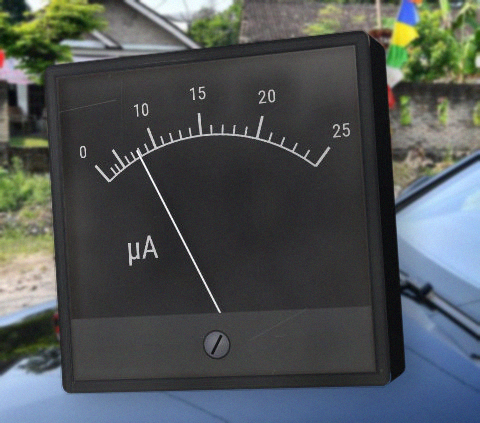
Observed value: {"value": 8, "unit": "µA"}
